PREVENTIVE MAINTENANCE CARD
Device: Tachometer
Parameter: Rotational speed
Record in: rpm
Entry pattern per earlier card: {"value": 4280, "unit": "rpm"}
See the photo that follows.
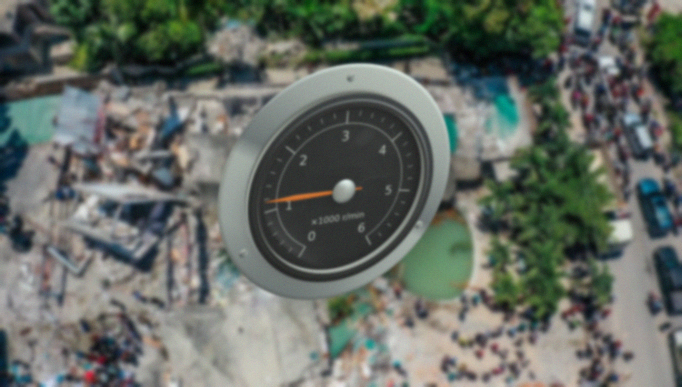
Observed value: {"value": 1200, "unit": "rpm"}
